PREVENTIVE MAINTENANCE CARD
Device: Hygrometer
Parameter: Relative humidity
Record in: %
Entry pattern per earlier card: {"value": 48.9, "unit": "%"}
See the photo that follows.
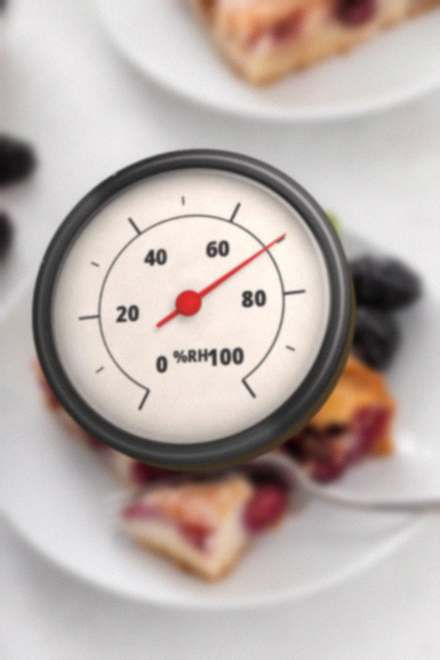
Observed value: {"value": 70, "unit": "%"}
